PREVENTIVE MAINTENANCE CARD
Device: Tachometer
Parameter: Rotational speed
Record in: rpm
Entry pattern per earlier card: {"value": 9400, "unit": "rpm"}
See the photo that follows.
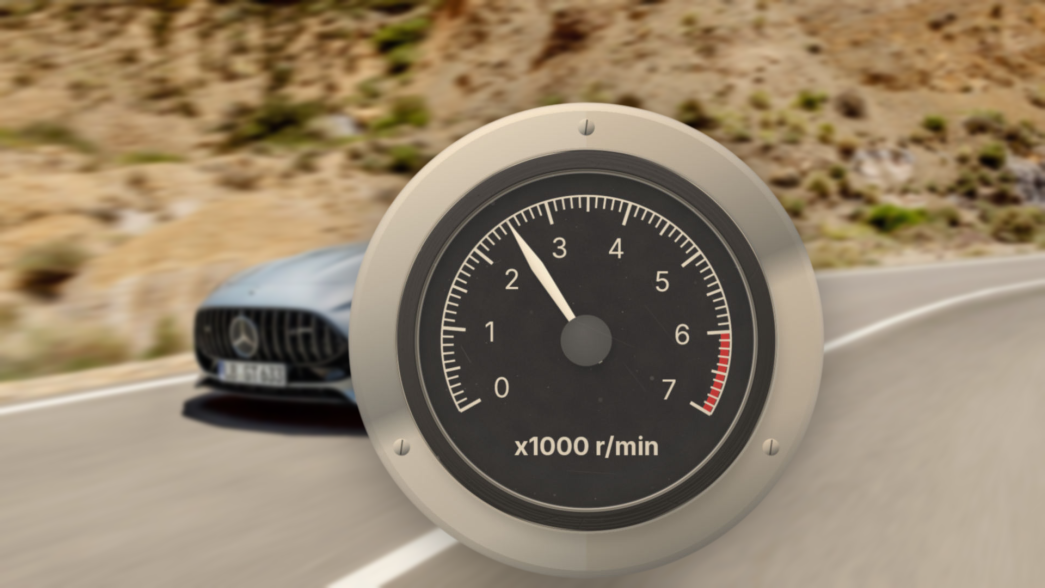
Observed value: {"value": 2500, "unit": "rpm"}
